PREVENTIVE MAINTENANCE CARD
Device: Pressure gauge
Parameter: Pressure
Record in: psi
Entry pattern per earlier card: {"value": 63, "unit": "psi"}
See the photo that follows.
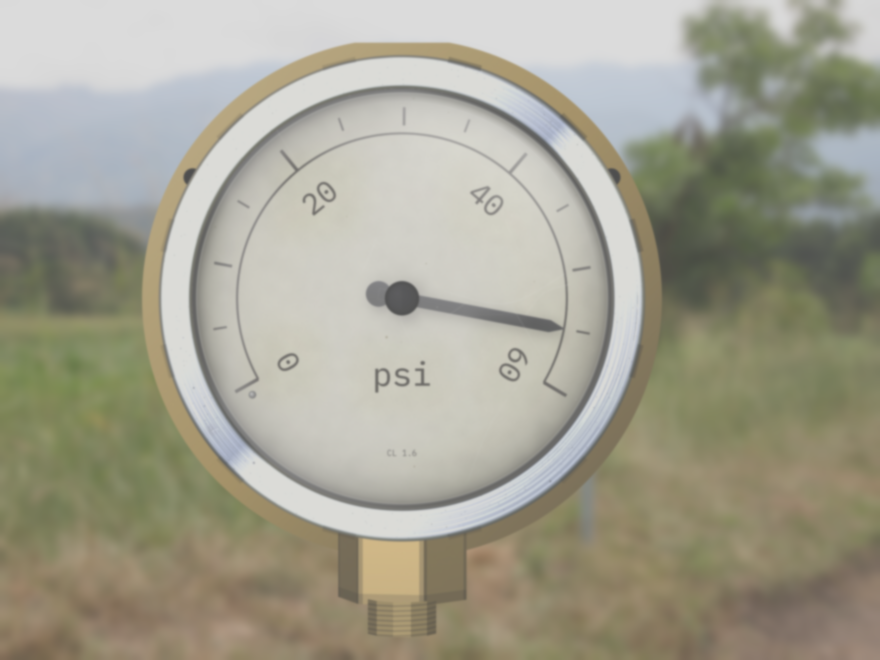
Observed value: {"value": 55, "unit": "psi"}
